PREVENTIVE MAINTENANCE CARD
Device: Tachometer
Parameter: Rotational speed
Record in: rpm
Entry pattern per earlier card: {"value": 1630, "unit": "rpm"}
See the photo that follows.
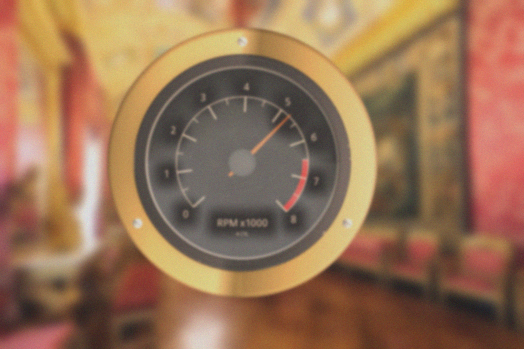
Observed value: {"value": 5250, "unit": "rpm"}
